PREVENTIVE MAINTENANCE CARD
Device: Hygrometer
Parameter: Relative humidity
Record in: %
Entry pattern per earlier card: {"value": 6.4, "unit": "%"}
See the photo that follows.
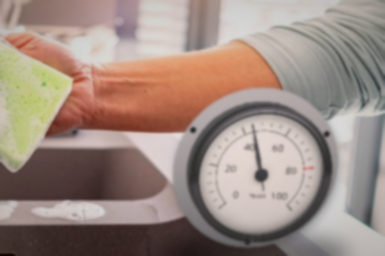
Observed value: {"value": 44, "unit": "%"}
